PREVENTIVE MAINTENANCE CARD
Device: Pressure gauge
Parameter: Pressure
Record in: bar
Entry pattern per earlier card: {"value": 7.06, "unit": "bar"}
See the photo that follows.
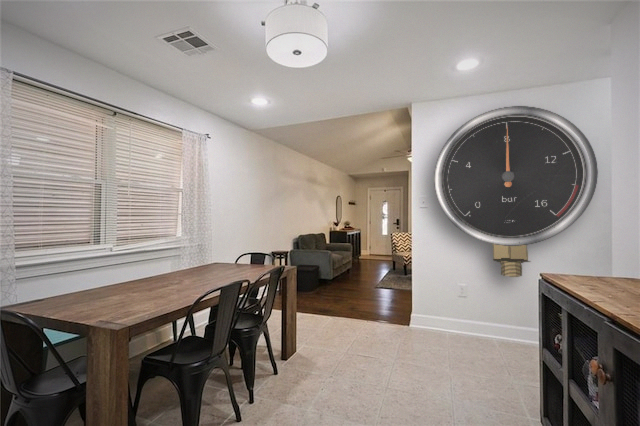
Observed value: {"value": 8, "unit": "bar"}
